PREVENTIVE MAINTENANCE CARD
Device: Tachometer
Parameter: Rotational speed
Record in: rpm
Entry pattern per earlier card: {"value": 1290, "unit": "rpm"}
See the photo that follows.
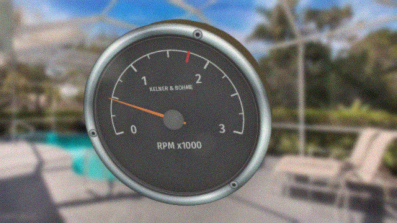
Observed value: {"value": 500, "unit": "rpm"}
